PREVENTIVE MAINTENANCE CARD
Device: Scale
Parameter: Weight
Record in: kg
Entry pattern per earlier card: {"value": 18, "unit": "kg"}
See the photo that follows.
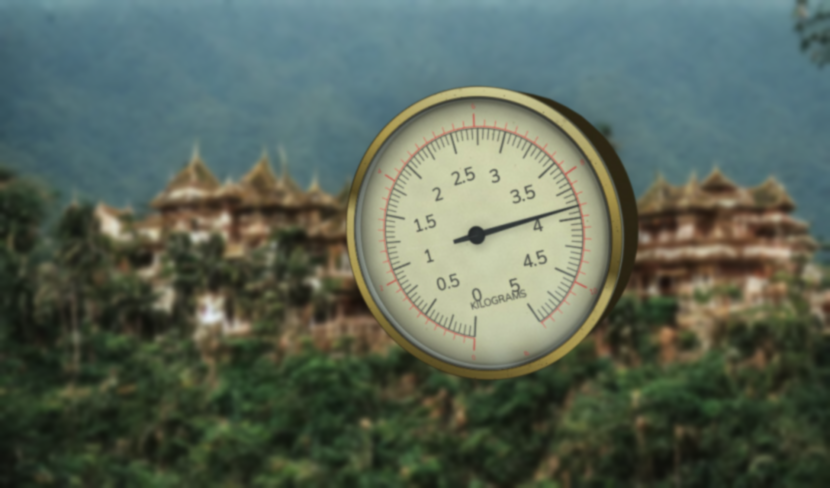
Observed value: {"value": 3.9, "unit": "kg"}
